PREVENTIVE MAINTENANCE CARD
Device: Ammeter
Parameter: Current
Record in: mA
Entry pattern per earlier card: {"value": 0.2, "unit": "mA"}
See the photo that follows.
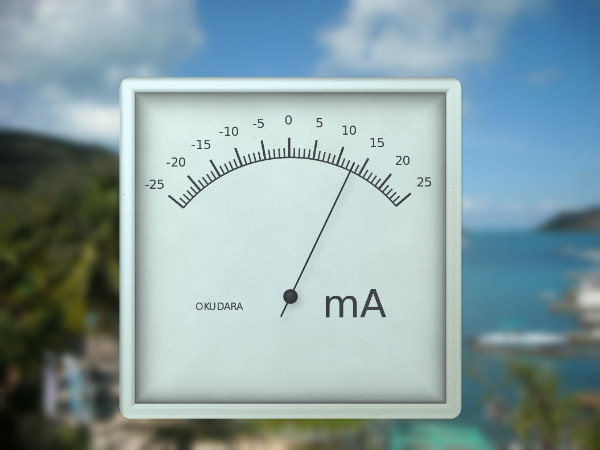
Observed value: {"value": 13, "unit": "mA"}
